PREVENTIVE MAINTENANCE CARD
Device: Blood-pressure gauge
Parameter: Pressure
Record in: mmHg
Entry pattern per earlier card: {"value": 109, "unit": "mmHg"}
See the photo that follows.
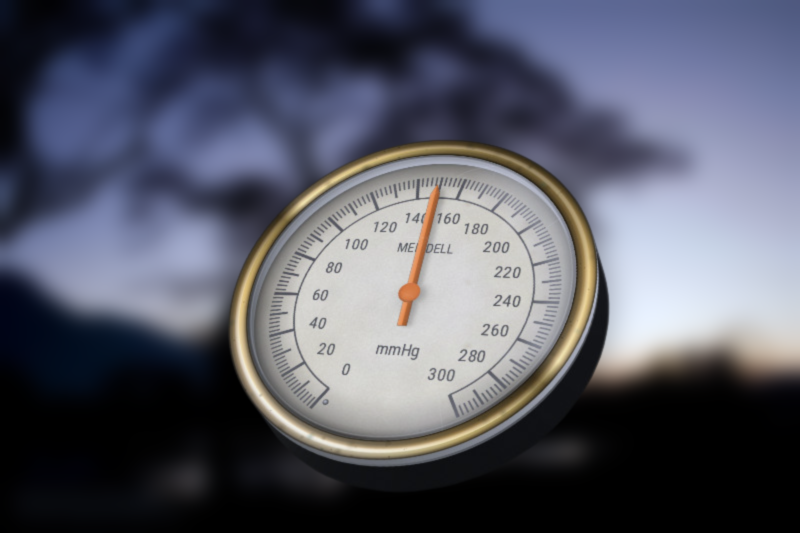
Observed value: {"value": 150, "unit": "mmHg"}
